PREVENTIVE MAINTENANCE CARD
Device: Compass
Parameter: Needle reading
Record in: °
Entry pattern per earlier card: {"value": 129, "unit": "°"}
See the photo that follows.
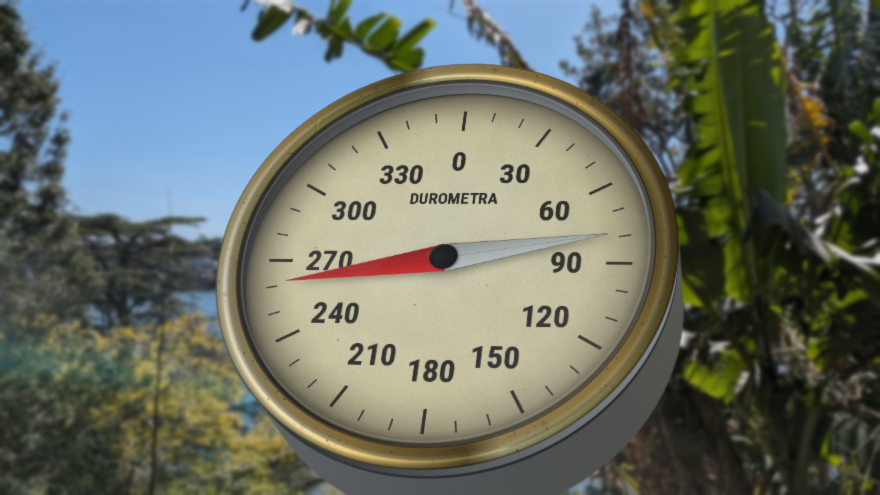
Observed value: {"value": 260, "unit": "°"}
